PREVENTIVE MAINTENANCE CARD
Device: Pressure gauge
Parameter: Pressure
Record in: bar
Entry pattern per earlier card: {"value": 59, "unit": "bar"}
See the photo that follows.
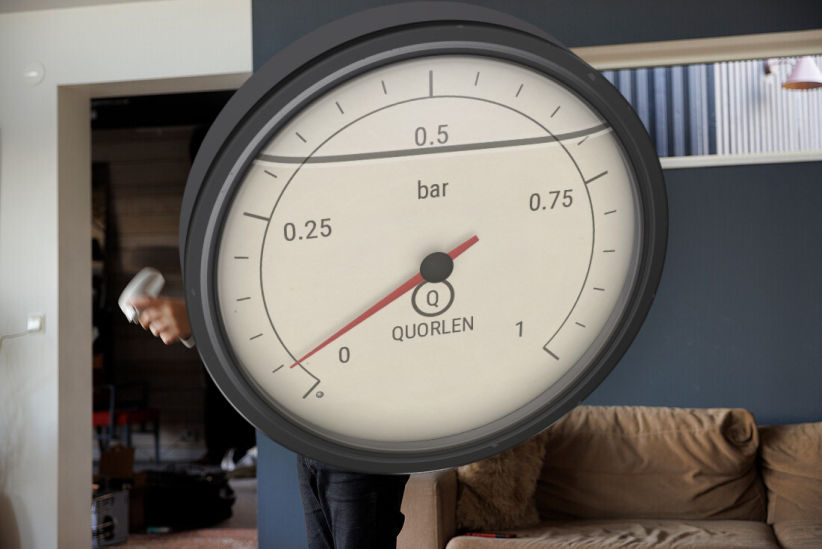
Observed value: {"value": 0.05, "unit": "bar"}
